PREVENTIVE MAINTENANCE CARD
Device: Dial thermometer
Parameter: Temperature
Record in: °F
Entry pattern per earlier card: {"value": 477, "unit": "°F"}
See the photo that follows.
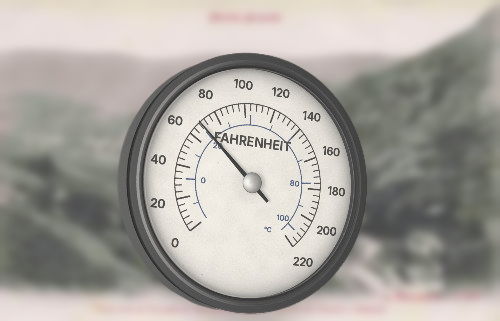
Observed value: {"value": 68, "unit": "°F"}
